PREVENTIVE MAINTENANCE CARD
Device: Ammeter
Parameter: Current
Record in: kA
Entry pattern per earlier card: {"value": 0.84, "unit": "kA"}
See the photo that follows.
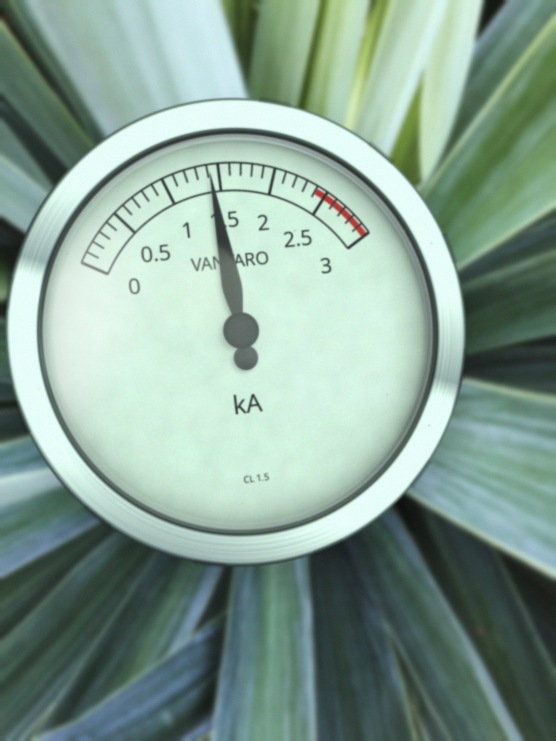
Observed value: {"value": 1.4, "unit": "kA"}
